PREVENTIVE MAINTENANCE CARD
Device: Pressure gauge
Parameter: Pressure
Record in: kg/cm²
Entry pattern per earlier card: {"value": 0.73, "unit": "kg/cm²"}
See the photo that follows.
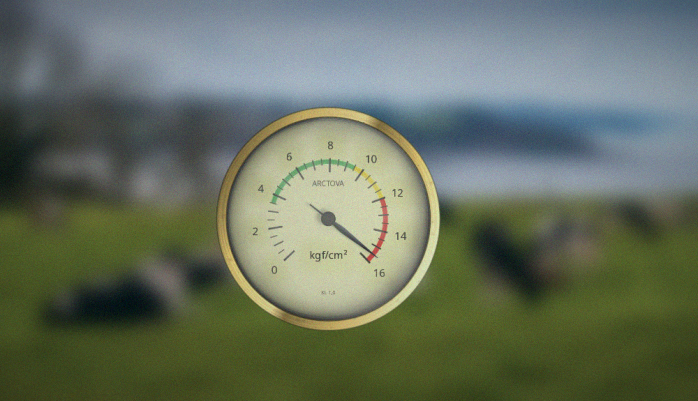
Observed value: {"value": 15.5, "unit": "kg/cm²"}
